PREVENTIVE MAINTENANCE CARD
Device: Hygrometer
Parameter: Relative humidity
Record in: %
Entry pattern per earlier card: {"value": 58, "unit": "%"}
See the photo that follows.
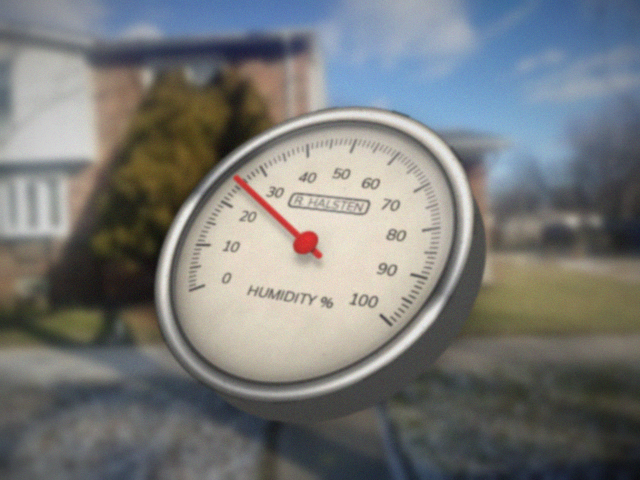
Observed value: {"value": 25, "unit": "%"}
